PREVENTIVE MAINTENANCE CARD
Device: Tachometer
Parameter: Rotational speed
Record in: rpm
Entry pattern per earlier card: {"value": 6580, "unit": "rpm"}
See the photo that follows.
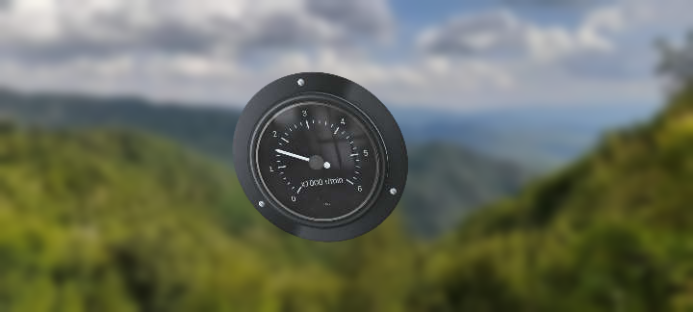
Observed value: {"value": 1600, "unit": "rpm"}
